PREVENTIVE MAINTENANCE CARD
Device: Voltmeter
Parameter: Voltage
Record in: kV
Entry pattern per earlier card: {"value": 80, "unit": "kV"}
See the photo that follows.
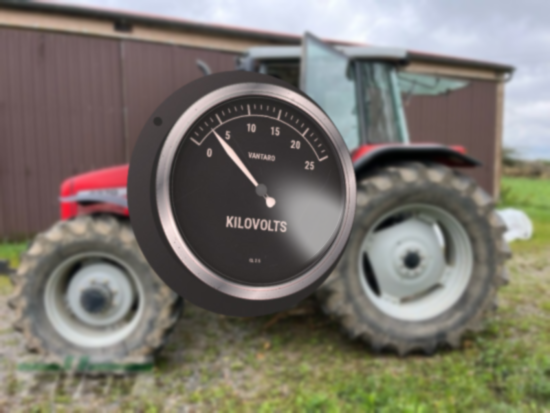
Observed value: {"value": 3, "unit": "kV"}
